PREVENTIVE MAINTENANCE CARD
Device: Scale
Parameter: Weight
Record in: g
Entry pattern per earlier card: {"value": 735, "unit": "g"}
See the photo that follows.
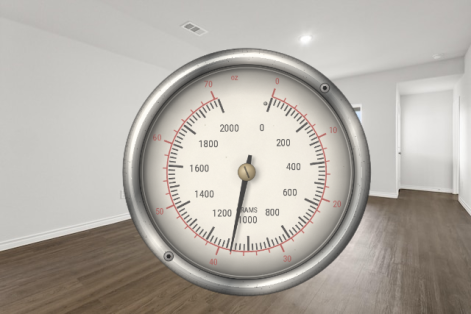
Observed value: {"value": 1080, "unit": "g"}
